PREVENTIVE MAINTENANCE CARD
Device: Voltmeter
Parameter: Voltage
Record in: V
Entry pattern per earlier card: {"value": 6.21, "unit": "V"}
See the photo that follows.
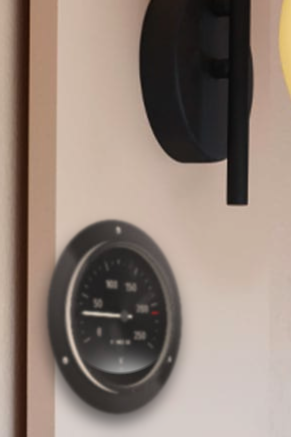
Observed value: {"value": 30, "unit": "V"}
